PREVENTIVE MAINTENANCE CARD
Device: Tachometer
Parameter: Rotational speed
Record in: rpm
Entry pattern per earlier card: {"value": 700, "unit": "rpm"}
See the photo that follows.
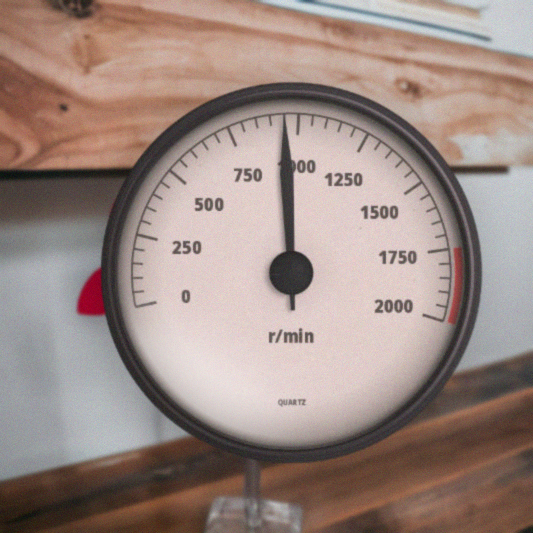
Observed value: {"value": 950, "unit": "rpm"}
